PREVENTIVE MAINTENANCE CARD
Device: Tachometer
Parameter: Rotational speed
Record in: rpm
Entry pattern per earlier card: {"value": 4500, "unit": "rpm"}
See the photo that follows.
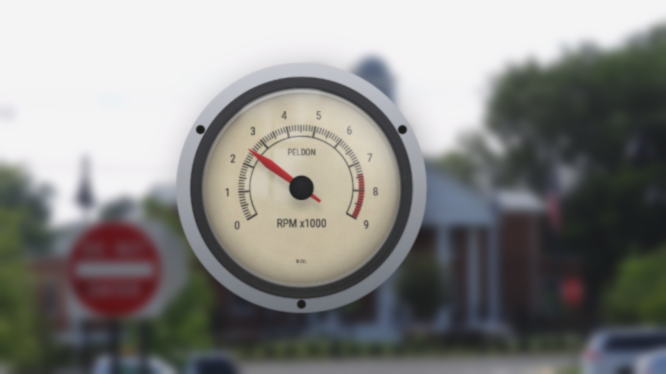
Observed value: {"value": 2500, "unit": "rpm"}
